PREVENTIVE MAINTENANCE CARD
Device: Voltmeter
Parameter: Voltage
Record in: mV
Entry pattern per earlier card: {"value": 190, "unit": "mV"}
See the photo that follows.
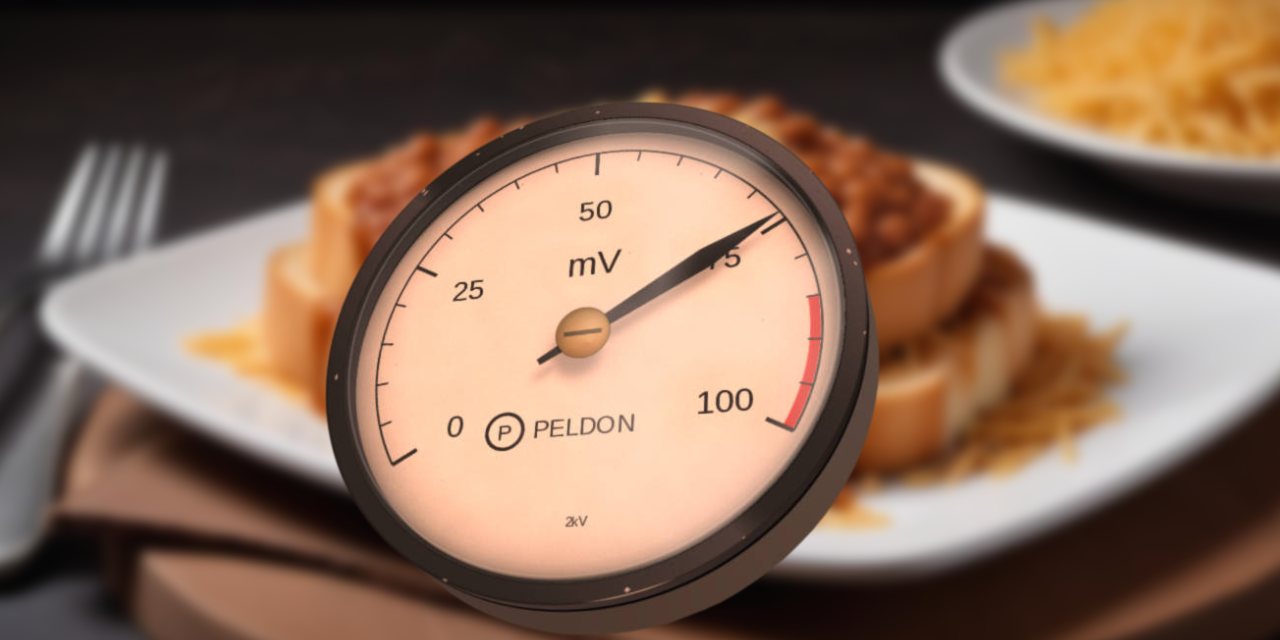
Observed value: {"value": 75, "unit": "mV"}
